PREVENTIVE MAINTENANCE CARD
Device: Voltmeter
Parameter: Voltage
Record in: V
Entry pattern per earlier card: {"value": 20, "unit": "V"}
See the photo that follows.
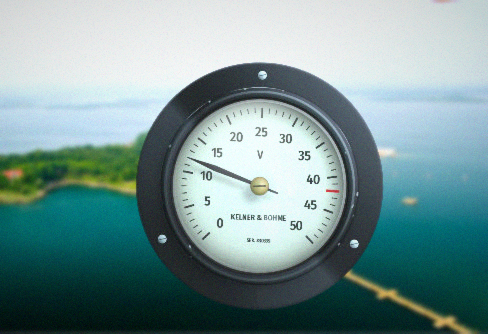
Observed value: {"value": 12, "unit": "V"}
